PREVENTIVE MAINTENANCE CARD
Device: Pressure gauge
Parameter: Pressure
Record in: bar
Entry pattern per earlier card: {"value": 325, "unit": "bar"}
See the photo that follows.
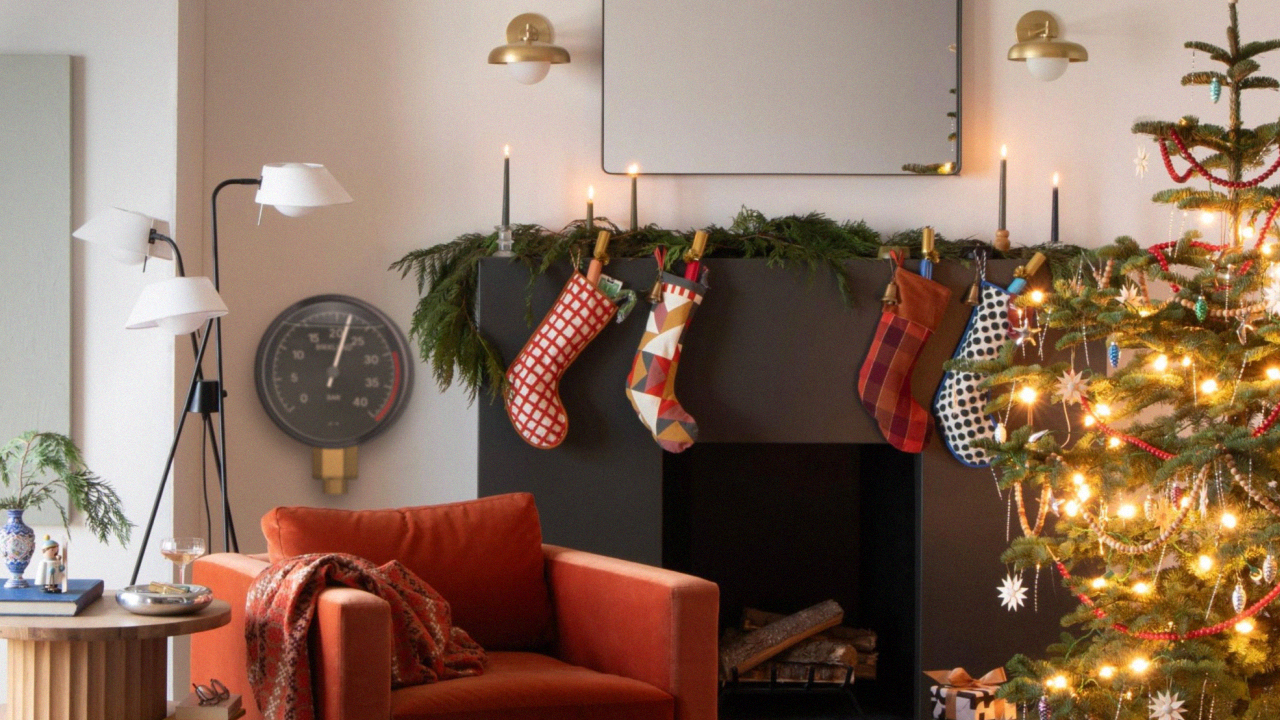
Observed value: {"value": 22, "unit": "bar"}
